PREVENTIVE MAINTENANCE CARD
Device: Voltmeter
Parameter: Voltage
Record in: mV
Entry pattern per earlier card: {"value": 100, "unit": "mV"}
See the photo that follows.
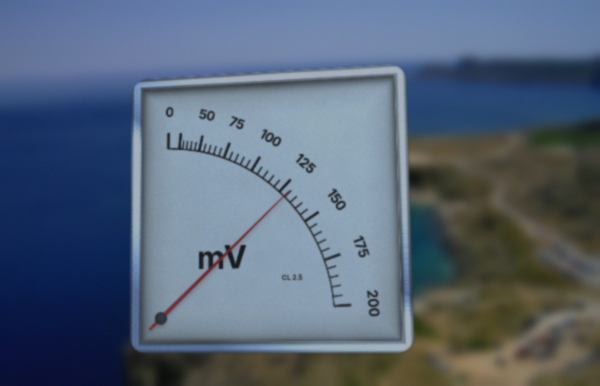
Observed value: {"value": 130, "unit": "mV"}
